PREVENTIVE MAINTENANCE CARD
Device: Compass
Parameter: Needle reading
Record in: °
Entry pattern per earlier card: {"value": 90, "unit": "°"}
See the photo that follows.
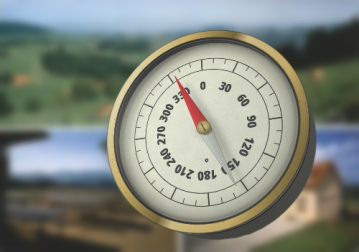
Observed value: {"value": 335, "unit": "°"}
